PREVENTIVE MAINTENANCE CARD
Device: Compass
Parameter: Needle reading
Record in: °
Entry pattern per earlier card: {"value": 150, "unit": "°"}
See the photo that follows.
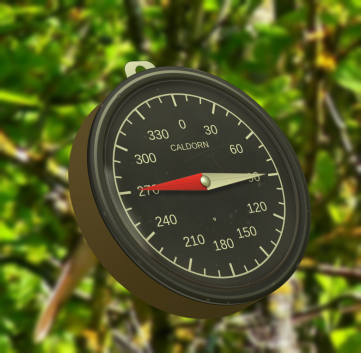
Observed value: {"value": 270, "unit": "°"}
